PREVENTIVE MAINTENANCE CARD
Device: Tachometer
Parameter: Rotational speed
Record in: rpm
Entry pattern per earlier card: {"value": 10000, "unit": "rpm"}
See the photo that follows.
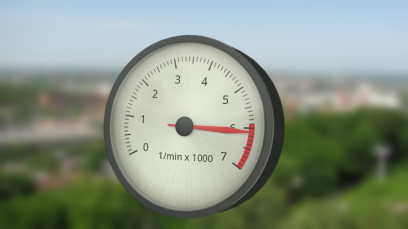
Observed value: {"value": 6100, "unit": "rpm"}
